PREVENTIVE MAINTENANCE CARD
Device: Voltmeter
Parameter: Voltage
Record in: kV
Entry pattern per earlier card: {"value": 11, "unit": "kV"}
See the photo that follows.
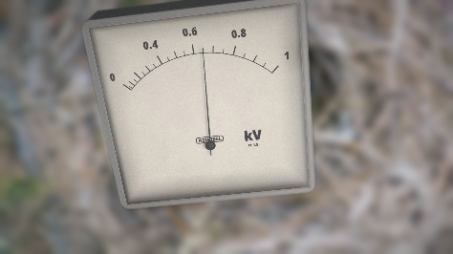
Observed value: {"value": 0.65, "unit": "kV"}
